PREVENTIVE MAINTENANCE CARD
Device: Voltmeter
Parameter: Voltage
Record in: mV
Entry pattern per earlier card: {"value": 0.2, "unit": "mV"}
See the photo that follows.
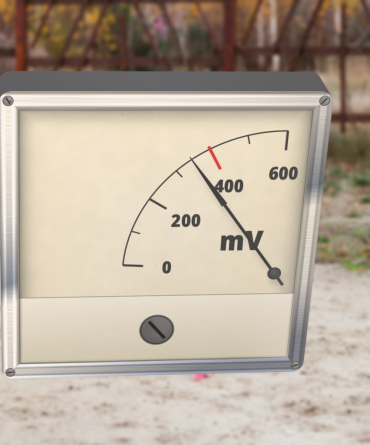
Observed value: {"value": 350, "unit": "mV"}
